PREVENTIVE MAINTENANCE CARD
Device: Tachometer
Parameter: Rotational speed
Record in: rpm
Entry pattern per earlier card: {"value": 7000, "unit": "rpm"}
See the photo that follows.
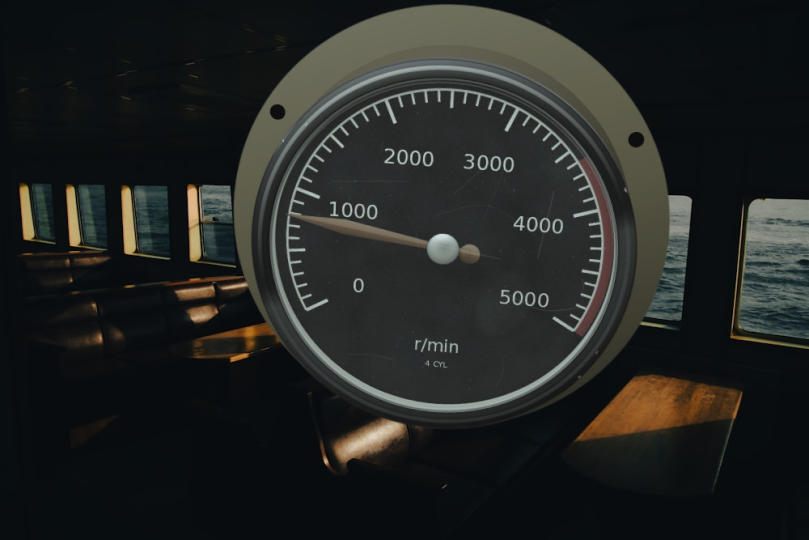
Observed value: {"value": 800, "unit": "rpm"}
